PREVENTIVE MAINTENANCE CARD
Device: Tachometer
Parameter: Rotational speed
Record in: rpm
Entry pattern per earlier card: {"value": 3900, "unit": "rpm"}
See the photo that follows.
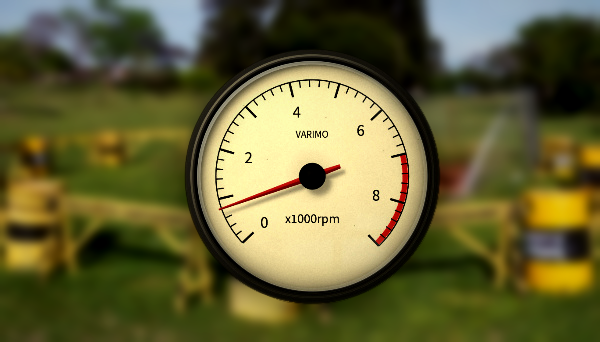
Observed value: {"value": 800, "unit": "rpm"}
